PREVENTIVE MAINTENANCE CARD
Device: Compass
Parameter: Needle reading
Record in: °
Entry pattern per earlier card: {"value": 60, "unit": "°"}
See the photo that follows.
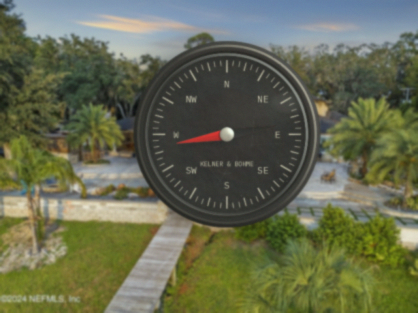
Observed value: {"value": 260, "unit": "°"}
